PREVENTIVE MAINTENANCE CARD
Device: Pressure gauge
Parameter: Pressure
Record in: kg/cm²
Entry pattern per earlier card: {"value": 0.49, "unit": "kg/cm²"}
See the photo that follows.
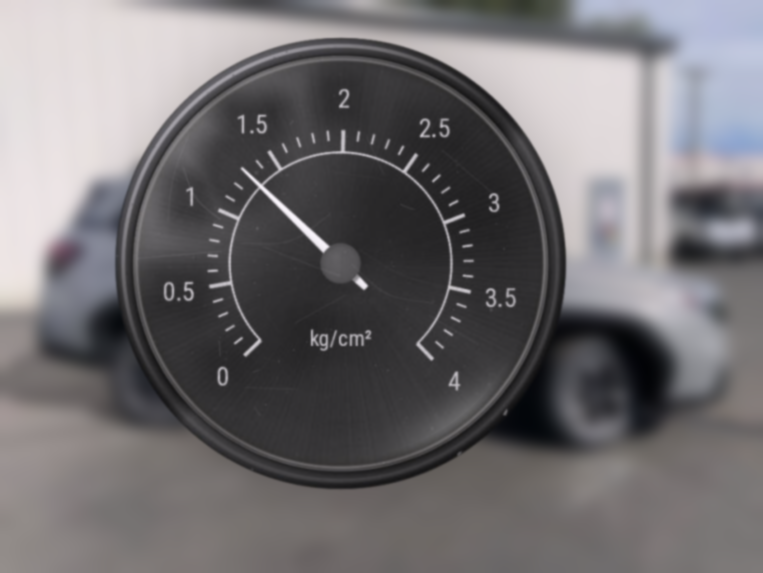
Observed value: {"value": 1.3, "unit": "kg/cm²"}
